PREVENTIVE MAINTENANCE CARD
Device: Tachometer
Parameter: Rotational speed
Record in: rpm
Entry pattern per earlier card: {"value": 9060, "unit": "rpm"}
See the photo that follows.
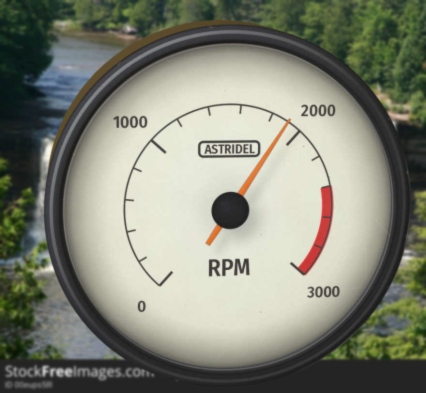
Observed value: {"value": 1900, "unit": "rpm"}
